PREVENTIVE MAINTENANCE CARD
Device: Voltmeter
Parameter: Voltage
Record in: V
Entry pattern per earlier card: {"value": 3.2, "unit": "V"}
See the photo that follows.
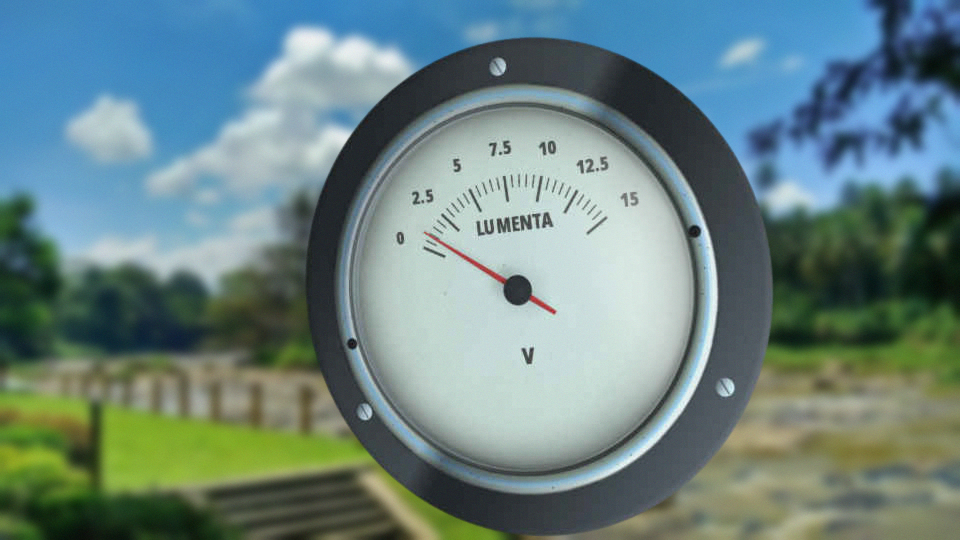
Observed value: {"value": 1, "unit": "V"}
